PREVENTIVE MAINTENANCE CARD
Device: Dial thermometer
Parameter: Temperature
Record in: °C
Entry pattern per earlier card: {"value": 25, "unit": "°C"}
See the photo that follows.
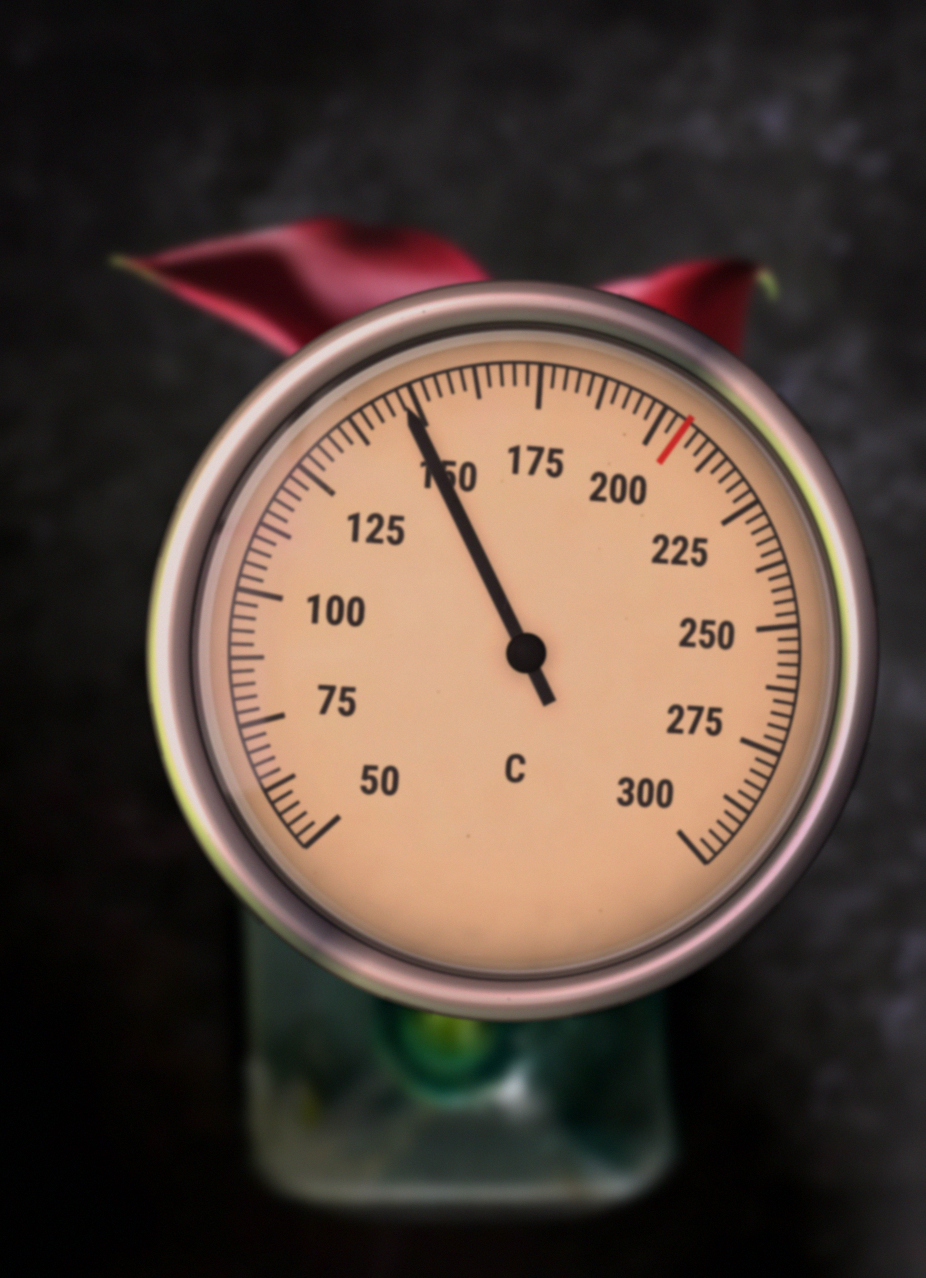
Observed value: {"value": 147.5, "unit": "°C"}
